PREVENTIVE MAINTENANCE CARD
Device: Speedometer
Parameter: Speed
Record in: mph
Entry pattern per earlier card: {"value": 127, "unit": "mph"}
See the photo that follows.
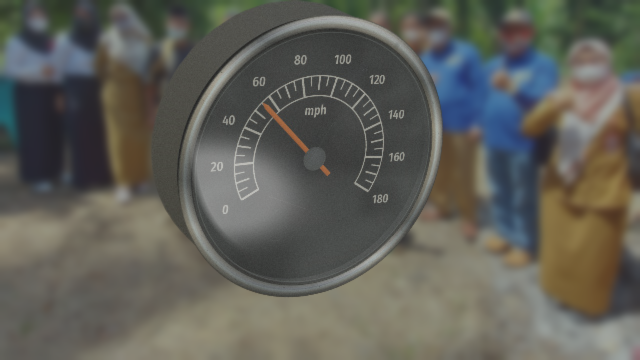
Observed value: {"value": 55, "unit": "mph"}
